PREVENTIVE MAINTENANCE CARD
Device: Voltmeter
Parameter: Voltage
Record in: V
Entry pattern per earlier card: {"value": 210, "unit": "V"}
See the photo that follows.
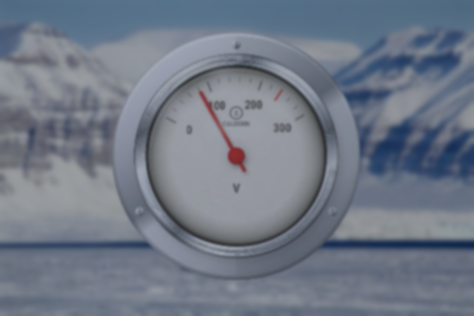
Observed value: {"value": 80, "unit": "V"}
